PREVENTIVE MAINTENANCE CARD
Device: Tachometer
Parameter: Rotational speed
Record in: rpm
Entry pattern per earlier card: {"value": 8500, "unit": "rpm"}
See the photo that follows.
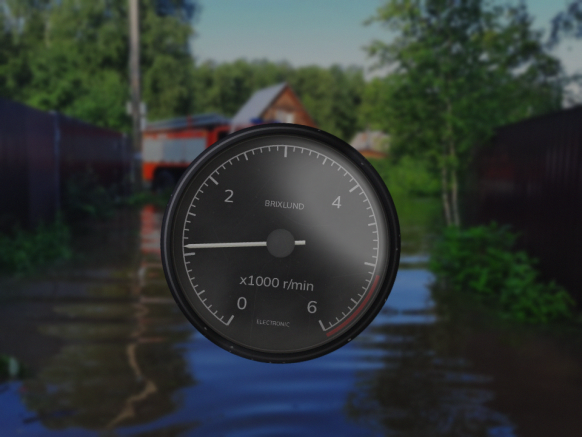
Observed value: {"value": 1100, "unit": "rpm"}
